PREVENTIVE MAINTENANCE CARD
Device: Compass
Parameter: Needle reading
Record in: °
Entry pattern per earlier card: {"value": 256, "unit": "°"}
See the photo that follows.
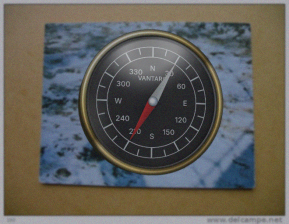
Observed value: {"value": 210, "unit": "°"}
